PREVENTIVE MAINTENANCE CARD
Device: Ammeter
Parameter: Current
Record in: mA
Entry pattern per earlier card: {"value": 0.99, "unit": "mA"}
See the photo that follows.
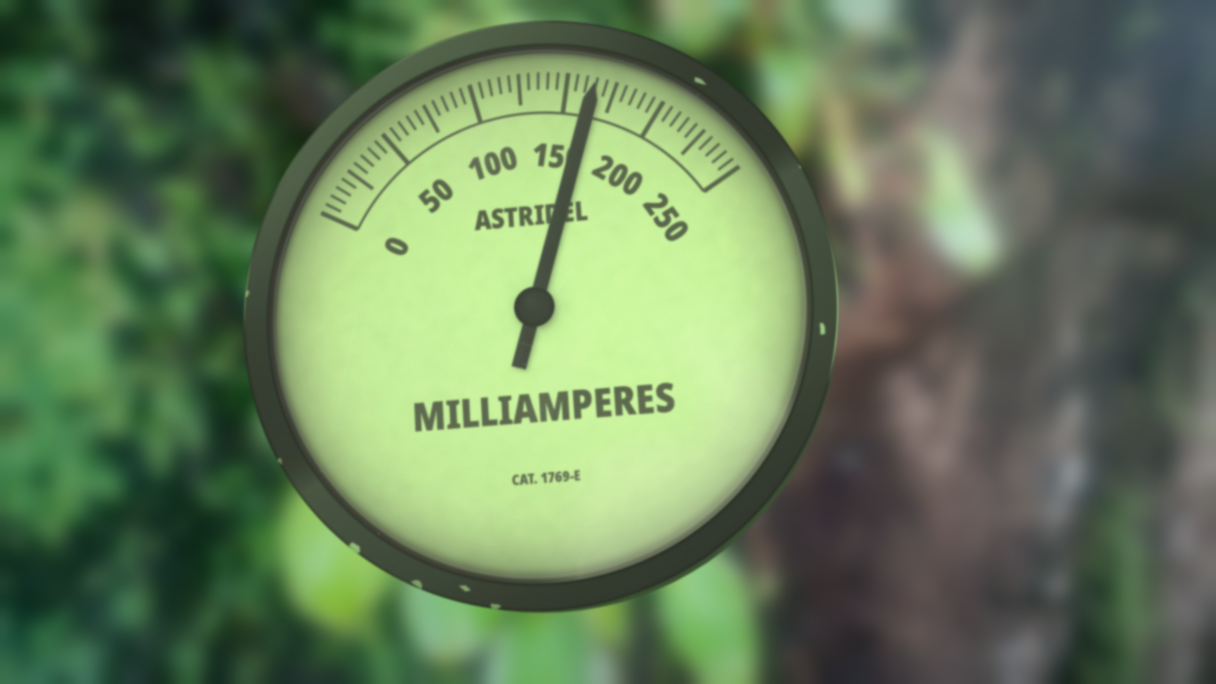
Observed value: {"value": 165, "unit": "mA"}
